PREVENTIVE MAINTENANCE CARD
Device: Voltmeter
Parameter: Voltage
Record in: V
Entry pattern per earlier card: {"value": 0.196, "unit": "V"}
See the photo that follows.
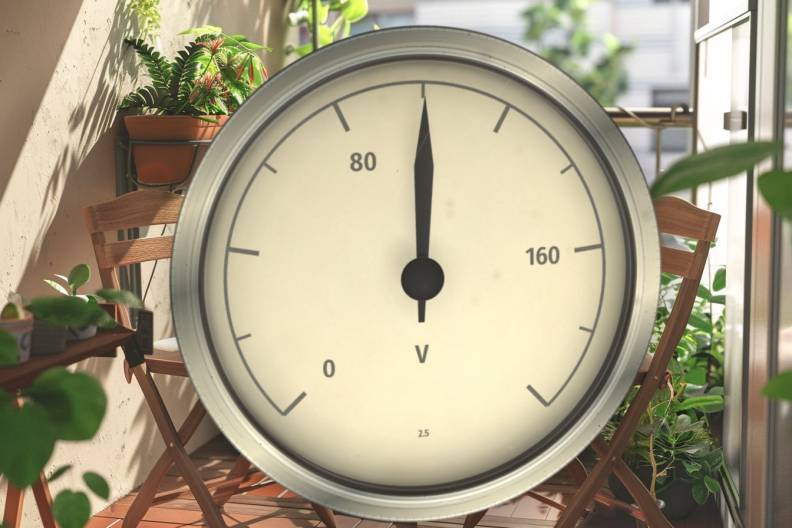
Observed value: {"value": 100, "unit": "V"}
